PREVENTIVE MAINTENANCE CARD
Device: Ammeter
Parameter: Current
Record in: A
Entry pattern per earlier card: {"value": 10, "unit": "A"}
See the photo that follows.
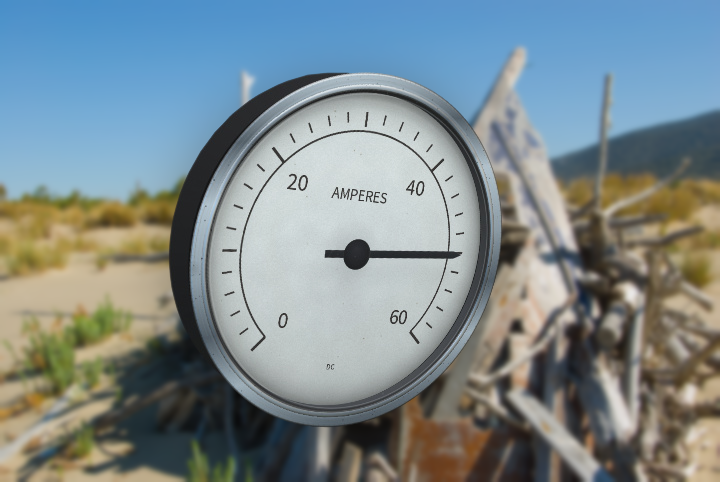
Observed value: {"value": 50, "unit": "A"}
